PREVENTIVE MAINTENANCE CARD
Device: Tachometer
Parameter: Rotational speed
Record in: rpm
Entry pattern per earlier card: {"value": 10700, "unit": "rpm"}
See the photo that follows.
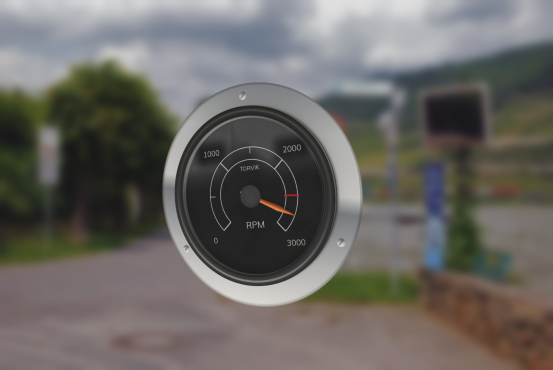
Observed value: {"value": 2750, "unit": "rpm"}
